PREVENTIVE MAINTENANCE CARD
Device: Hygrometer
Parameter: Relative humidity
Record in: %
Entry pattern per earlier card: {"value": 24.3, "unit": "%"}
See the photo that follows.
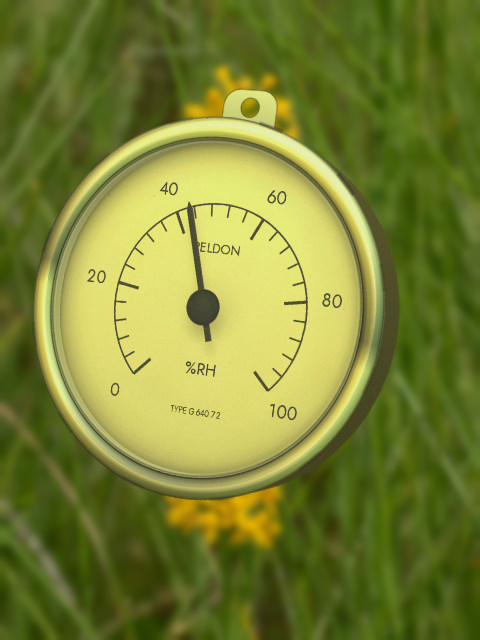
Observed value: {"value": 44, "unit": "%"}
